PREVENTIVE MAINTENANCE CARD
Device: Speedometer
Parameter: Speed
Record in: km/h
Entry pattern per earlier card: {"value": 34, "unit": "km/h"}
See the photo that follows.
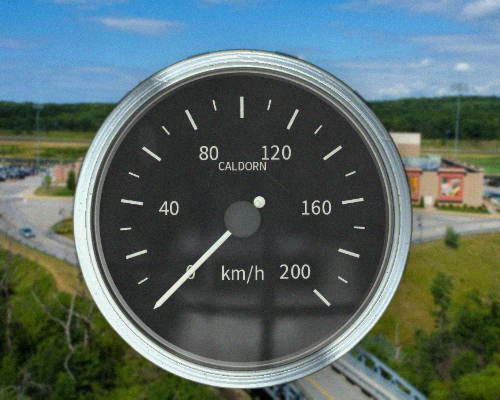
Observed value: {"value": 0, "unit": "km/h"}
